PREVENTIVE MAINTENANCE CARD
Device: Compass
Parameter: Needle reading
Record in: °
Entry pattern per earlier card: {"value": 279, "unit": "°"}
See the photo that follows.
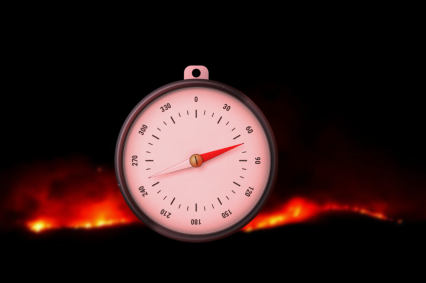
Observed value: {"value": 70, "unit": "°"}
